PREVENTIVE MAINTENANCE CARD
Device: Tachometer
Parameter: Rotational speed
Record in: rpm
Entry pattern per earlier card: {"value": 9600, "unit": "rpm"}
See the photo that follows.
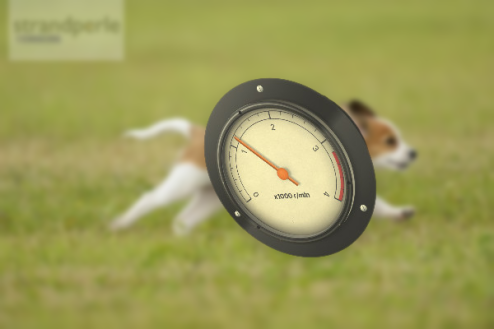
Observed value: {"value": 1200, "unit": "rpm"}
